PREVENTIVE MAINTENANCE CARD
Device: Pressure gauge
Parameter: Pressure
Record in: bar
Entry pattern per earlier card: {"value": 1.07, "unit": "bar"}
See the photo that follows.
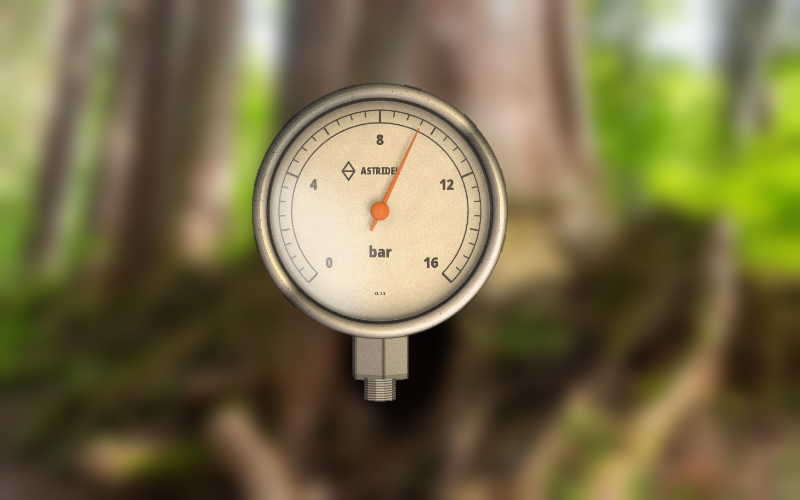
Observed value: {"value": 9.5, "unit": "bar"}
